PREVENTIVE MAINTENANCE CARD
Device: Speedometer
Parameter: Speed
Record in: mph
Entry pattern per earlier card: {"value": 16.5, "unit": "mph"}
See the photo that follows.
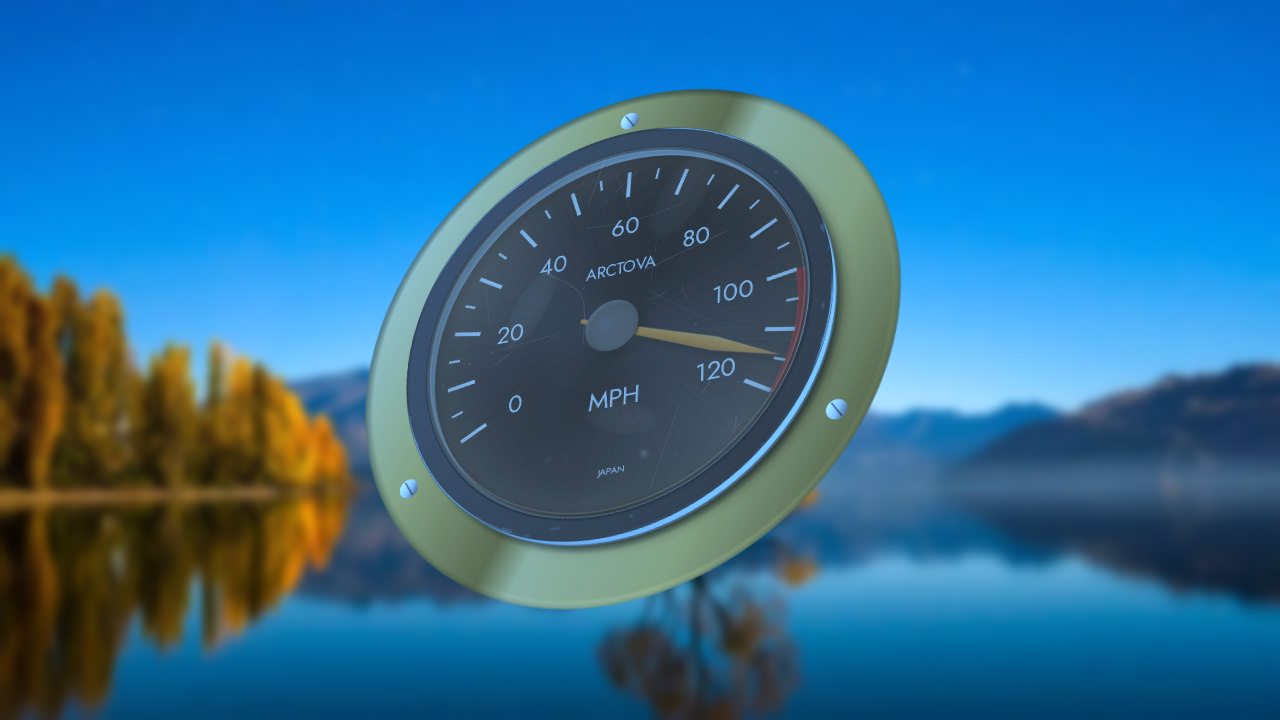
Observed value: {"value": 115, "unit": "mph"}
